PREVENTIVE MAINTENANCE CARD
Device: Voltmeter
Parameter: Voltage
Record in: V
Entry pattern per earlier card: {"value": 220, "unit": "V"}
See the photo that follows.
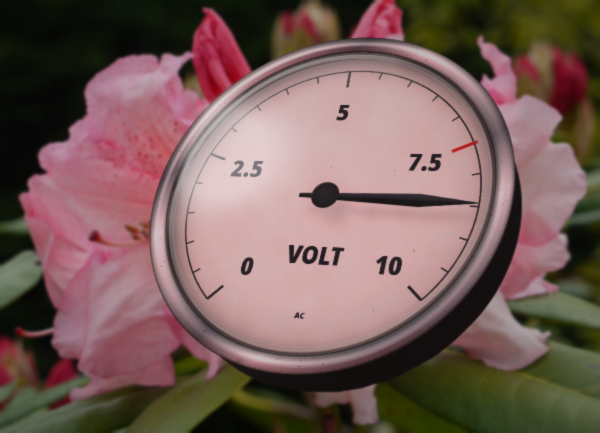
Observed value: {"value": 8.5, "unit": "V"}
